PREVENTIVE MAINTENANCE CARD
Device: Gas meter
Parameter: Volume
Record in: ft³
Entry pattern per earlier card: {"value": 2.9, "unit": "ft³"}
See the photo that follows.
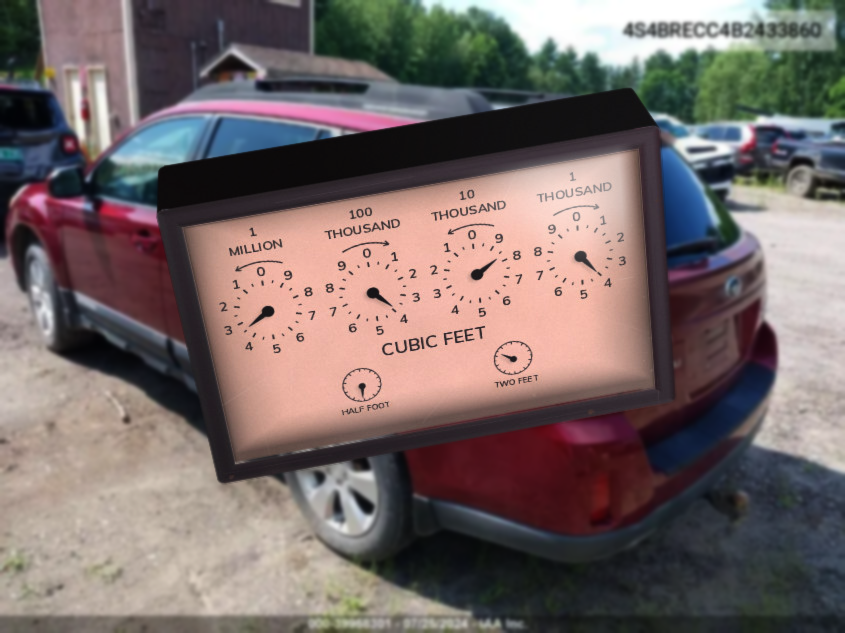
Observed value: {"value": 338400, "unit": "ft³"}
